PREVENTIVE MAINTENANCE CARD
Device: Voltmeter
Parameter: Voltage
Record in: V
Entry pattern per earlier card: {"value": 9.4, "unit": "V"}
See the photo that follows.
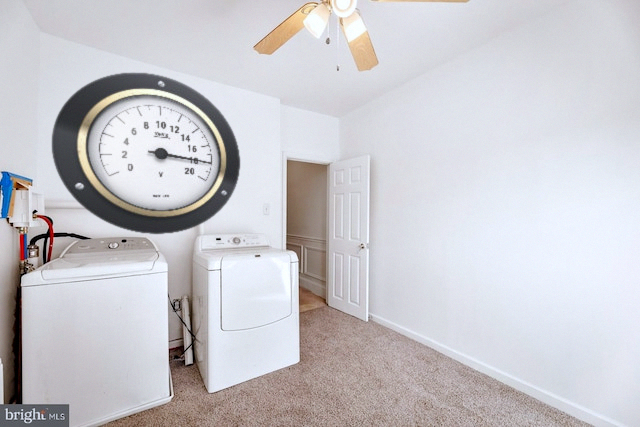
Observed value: {"value": 18, "unit": "V"}
